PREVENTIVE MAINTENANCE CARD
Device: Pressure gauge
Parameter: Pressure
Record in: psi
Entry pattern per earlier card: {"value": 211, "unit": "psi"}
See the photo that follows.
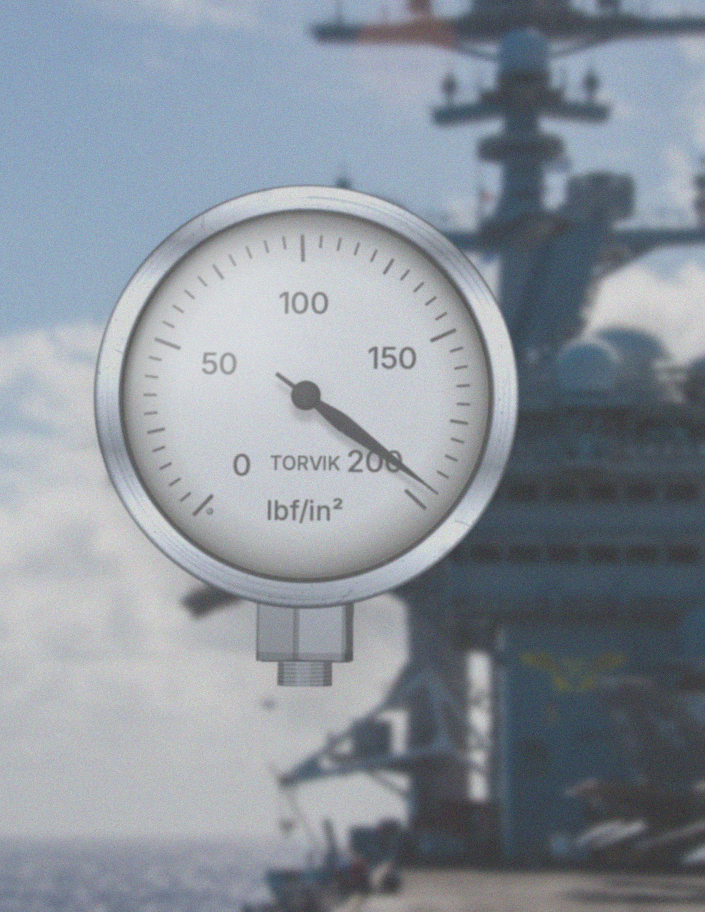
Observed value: {"value": 195, "unit": "psi"}
